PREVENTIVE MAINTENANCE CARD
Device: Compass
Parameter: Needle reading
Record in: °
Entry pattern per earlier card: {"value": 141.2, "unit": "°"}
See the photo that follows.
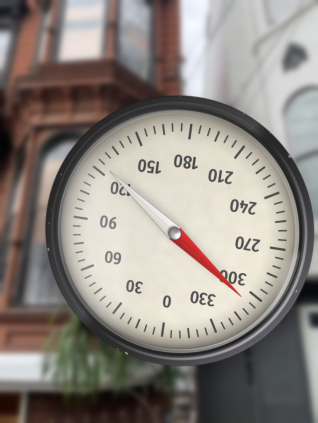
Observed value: {"value": 305, "unit": "°"}
